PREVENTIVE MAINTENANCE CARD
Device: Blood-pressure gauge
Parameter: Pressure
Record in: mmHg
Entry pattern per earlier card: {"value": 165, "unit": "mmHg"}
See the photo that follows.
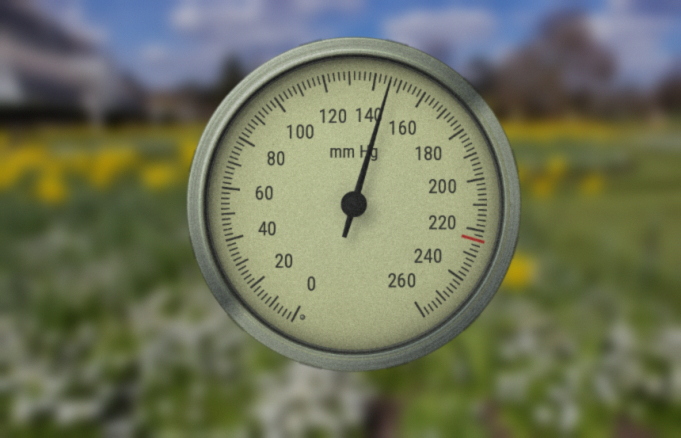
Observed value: {"value": 146, "unit": "mmHg"}
